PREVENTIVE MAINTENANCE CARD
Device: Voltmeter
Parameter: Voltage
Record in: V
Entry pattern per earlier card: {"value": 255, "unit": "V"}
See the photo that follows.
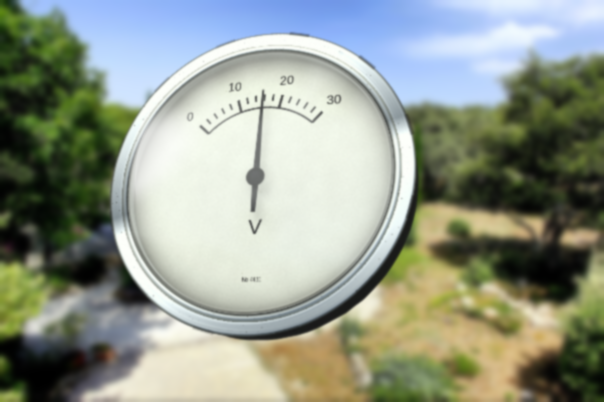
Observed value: {"value": 16, "unit": "V"}
